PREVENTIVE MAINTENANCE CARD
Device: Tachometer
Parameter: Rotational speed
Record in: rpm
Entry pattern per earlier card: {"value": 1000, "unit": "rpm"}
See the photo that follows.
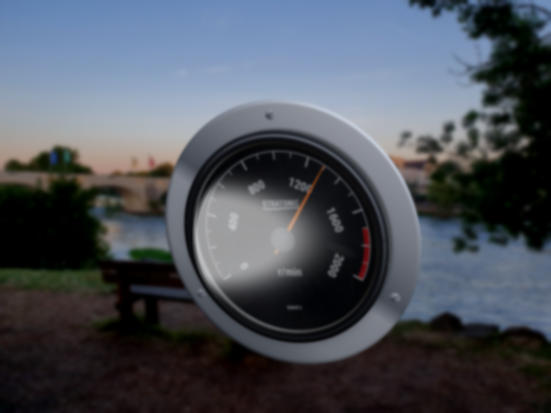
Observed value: {"value": 1300, "unit": "rpm"}
